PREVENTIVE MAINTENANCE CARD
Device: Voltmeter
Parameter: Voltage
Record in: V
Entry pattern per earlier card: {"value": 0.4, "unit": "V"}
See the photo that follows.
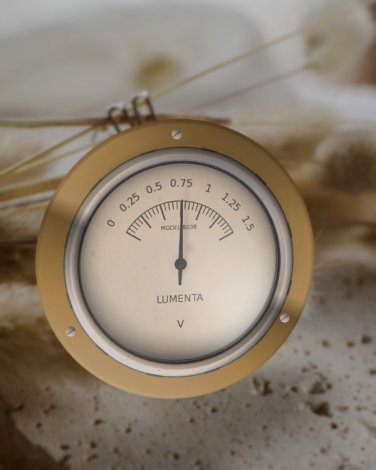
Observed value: {"value": 0.75, "unit": "V"}
